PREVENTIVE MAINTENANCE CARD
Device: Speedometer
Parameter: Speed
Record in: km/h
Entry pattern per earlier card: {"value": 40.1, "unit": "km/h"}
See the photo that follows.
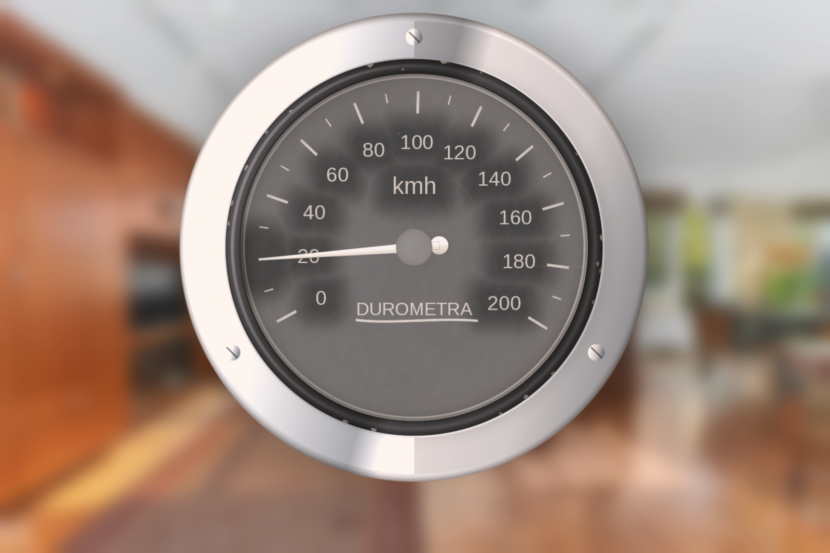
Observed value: {"value": 20, "unit": "km/h"}
